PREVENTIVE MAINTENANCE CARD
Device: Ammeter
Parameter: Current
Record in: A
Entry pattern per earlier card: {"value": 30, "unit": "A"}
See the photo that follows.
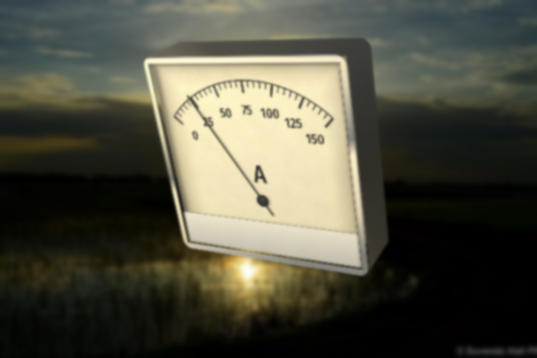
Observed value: {"value": 25, "unit": "A"}
